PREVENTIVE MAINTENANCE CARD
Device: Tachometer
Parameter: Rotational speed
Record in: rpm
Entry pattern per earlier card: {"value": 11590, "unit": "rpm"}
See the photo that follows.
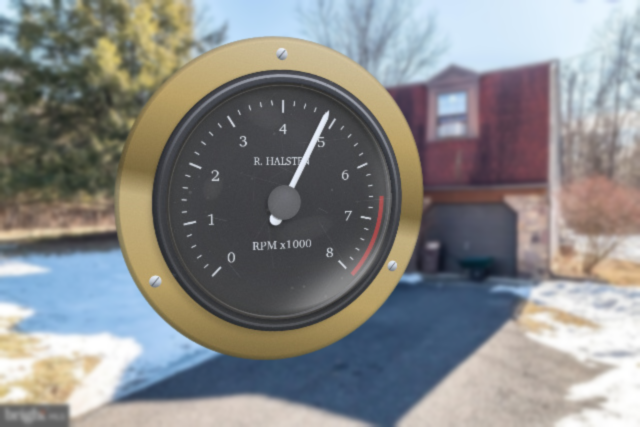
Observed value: {"value": 4800, "unit": "rpm"}
